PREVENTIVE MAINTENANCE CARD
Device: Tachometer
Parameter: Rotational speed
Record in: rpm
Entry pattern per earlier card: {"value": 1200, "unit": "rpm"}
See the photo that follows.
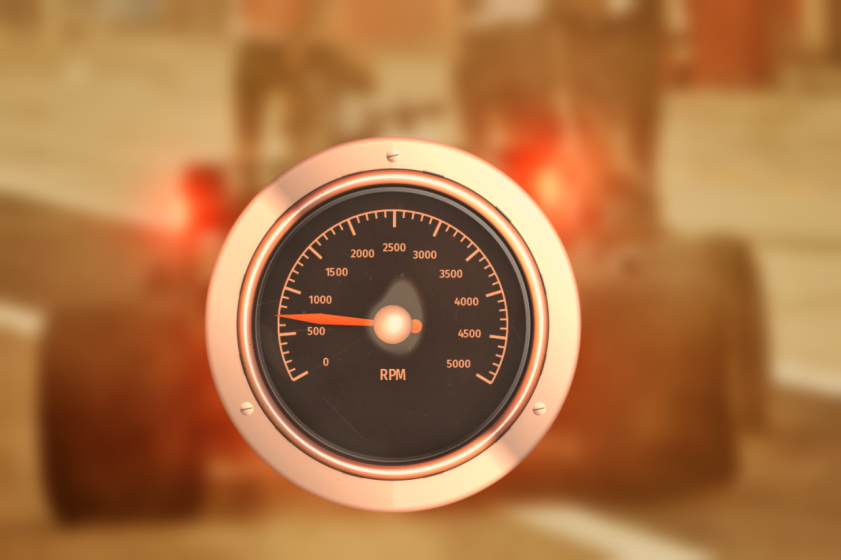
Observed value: {"value": 700, "unit": "rpm"}
